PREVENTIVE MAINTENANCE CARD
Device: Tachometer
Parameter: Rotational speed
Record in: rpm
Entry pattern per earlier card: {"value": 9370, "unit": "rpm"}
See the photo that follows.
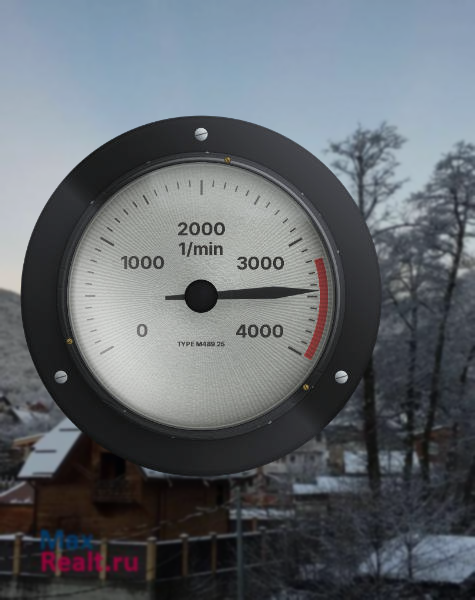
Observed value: {"value": 3450, "unit": "rpm"}
